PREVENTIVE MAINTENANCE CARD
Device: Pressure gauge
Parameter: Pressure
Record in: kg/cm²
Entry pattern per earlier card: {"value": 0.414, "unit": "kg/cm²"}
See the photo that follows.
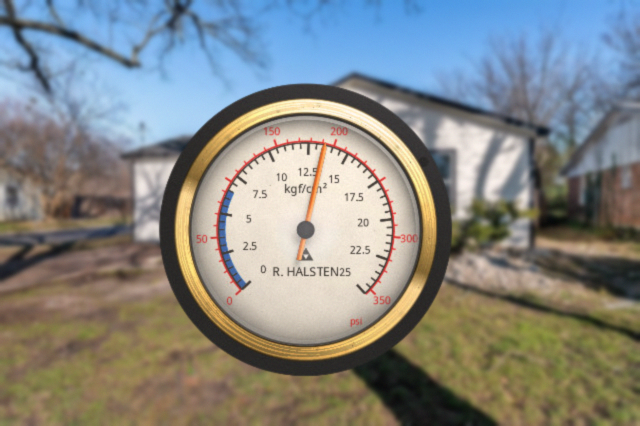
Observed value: {"value": 13.5, "unit": "kg/cm²"}
